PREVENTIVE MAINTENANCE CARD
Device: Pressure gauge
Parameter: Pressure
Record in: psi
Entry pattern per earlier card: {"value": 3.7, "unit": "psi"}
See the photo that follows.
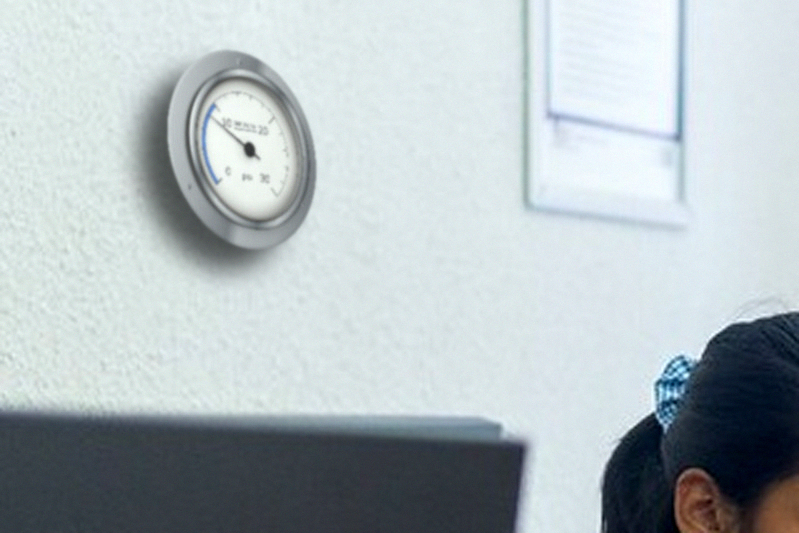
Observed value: {"value": 8, "unit": "psi"}
